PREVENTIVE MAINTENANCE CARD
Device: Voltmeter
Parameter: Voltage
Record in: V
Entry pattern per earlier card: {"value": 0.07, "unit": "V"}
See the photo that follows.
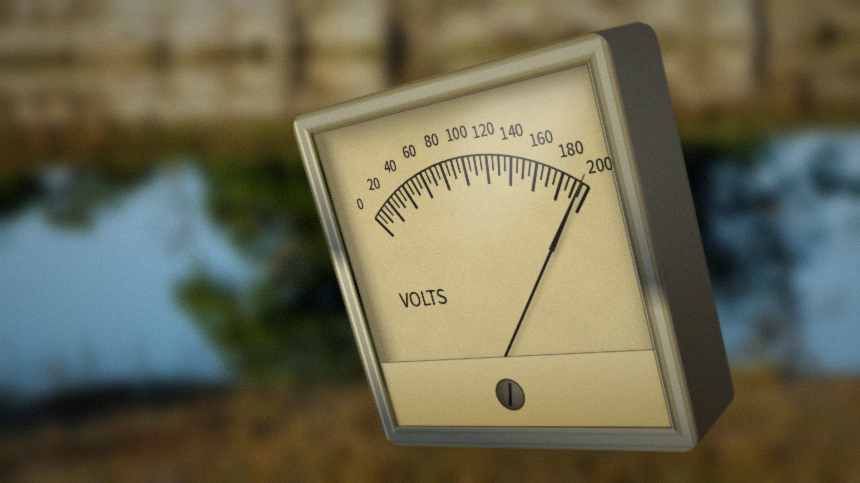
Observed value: {"value": 195, "unit": "V"}
